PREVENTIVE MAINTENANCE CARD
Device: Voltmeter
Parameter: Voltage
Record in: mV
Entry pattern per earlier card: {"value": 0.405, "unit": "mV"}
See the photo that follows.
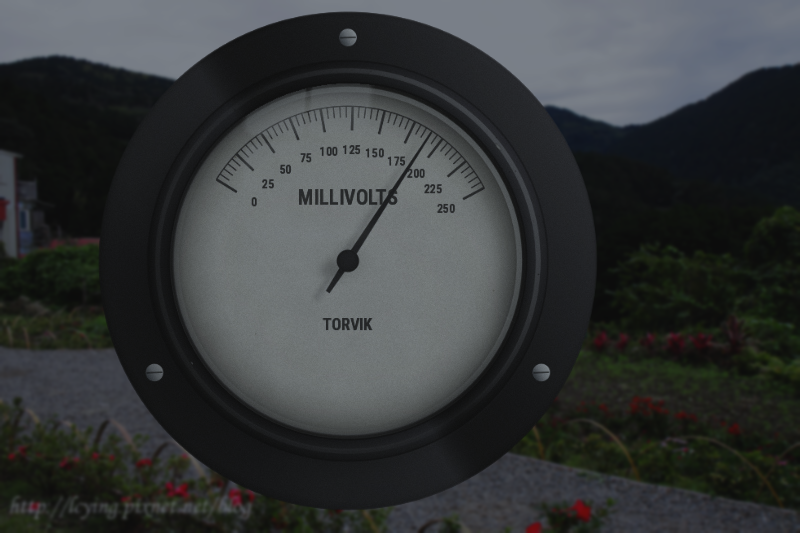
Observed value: {"value": 190, "unit": "mV"}
